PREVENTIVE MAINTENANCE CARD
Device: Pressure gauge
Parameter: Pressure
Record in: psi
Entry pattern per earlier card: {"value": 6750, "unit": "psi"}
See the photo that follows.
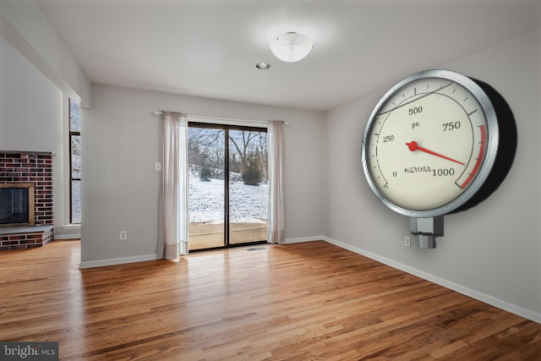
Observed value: {"value": 925, "unit": "psi"}
